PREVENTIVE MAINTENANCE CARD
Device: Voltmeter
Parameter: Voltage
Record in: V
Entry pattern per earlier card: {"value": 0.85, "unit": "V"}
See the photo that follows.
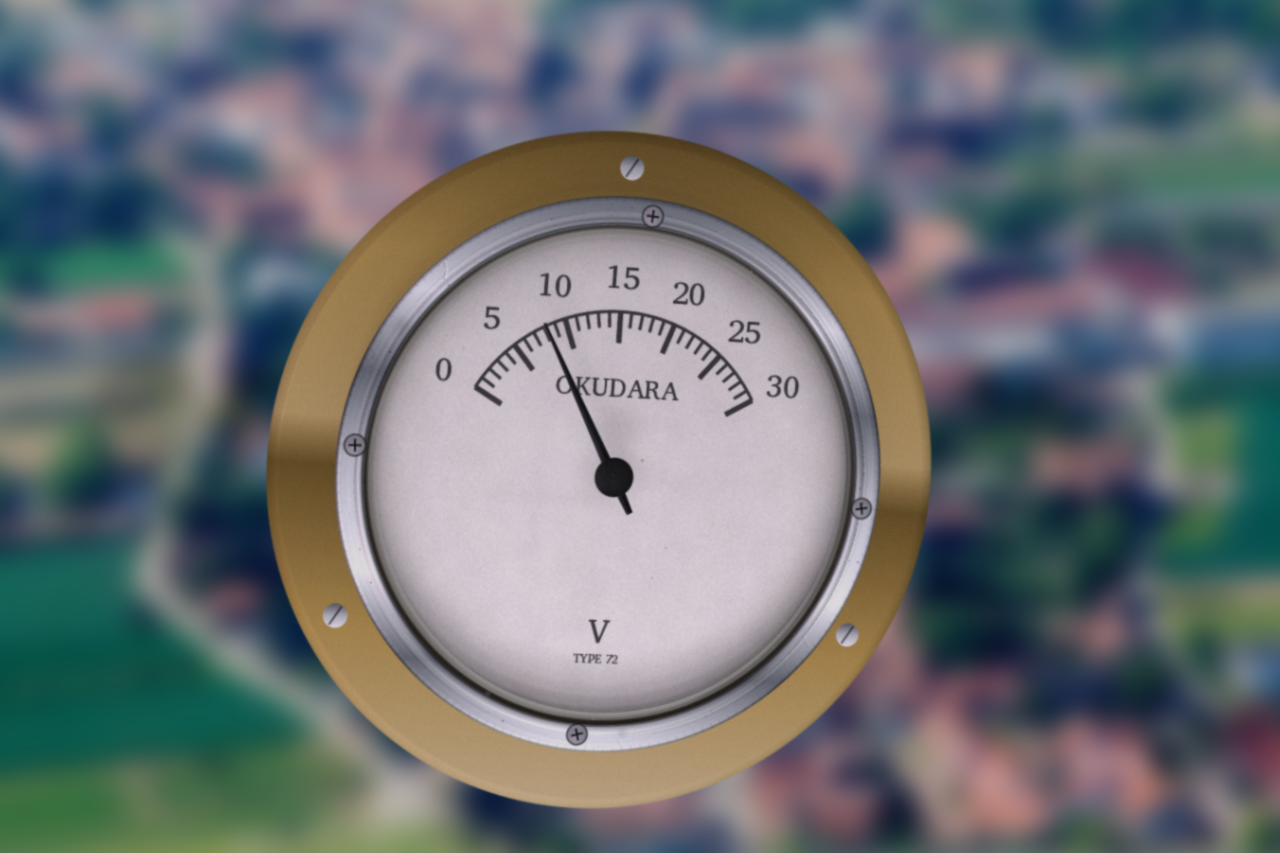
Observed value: {"value": 8, "unit": "V"}
